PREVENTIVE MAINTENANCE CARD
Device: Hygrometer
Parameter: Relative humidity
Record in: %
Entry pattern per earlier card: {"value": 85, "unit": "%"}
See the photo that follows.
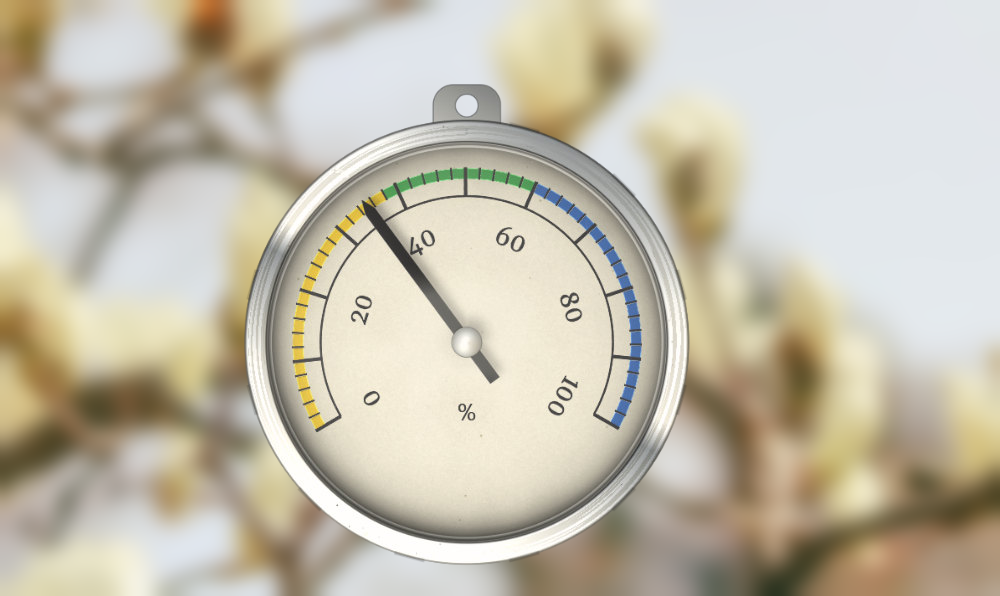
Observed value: {"value": 35, "unit": "%"}
